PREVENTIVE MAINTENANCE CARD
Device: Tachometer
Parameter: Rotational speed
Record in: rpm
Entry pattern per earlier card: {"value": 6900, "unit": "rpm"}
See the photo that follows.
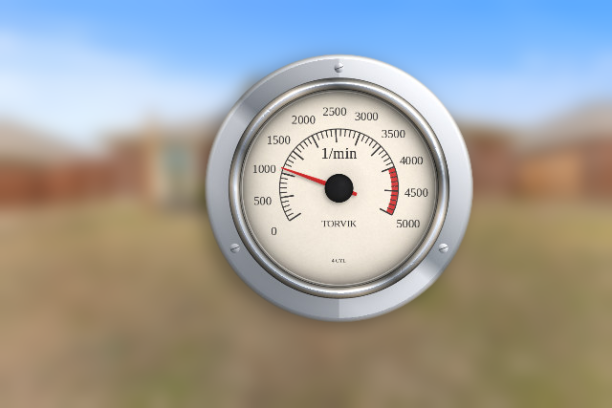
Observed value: {"value": 1100, "unit": "rpm"}
